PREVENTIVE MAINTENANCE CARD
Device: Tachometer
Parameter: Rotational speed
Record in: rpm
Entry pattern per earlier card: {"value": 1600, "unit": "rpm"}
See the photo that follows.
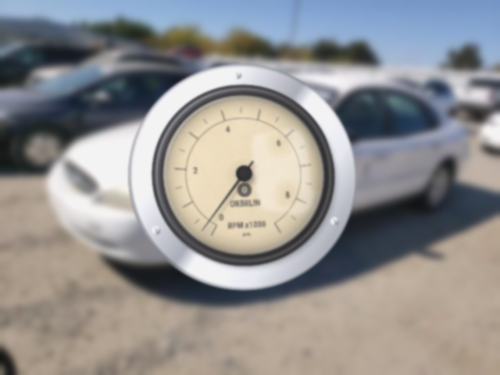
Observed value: {"value": 250, "unit": "rpm"}
